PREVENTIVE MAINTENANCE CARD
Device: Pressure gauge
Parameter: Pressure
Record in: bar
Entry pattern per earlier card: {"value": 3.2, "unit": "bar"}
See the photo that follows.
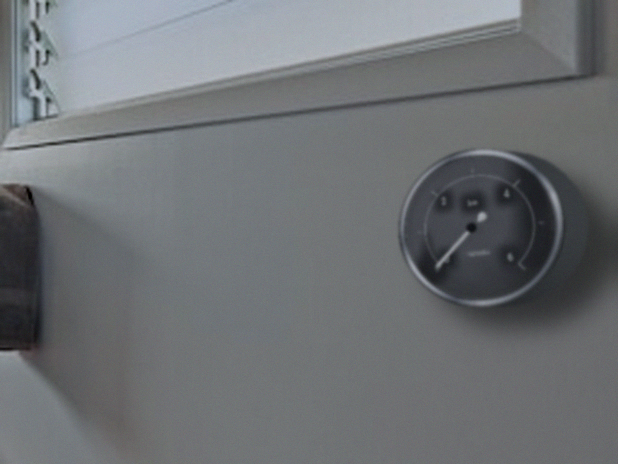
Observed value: {"value": 0, "unit": "bar"}
